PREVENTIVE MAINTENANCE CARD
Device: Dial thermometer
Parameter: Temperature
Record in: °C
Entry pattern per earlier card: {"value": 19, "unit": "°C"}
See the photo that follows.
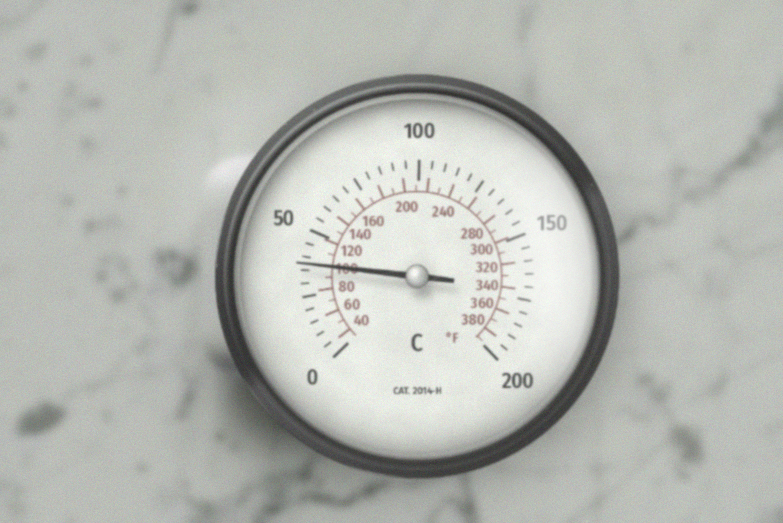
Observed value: {"value": 37.5, "unit": "°C"}
